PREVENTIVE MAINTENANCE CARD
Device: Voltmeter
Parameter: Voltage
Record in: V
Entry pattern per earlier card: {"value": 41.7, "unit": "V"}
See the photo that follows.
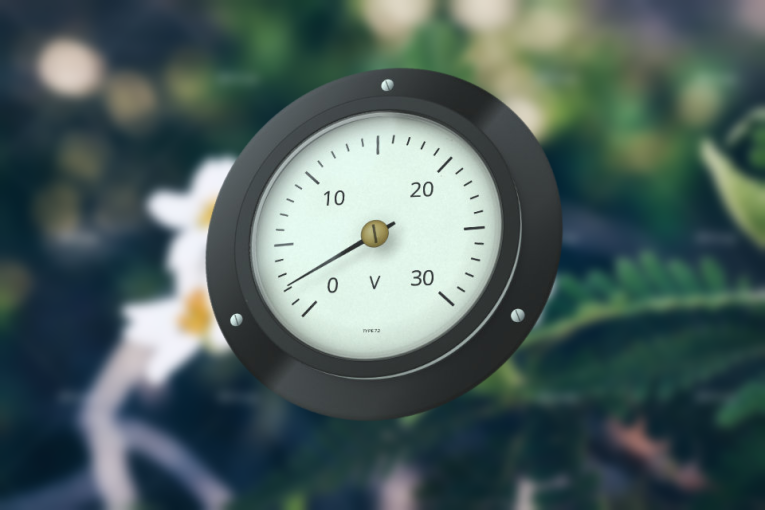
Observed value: {"value": 2, "unit": "V"}
